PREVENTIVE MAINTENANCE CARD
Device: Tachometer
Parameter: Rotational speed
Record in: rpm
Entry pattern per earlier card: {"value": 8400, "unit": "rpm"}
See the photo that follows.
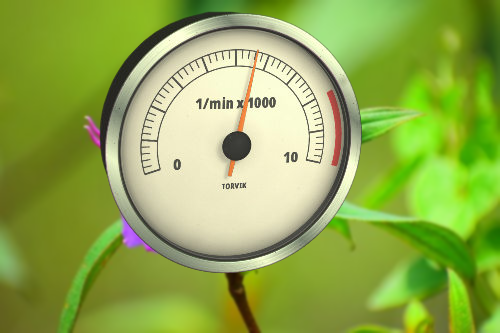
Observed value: {"value": 5600, "unit": "rpm"}
